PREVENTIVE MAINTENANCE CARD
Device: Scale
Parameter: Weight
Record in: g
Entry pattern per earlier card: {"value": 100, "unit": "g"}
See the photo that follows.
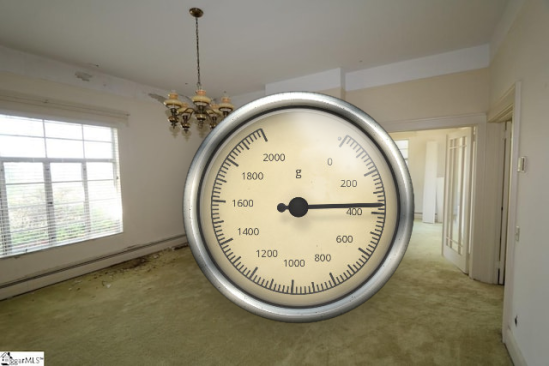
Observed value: {"value": 360, "unit": "g"}
